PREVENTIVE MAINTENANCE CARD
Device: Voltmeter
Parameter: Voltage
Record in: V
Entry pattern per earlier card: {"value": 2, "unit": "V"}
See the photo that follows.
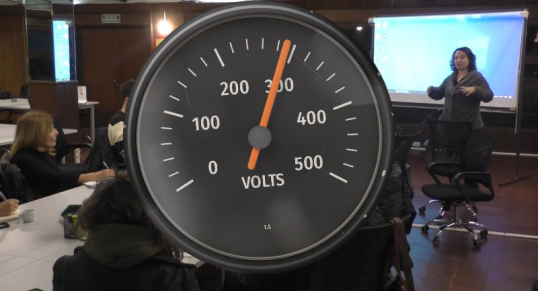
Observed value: {"value": 290, "unit": "V"}
